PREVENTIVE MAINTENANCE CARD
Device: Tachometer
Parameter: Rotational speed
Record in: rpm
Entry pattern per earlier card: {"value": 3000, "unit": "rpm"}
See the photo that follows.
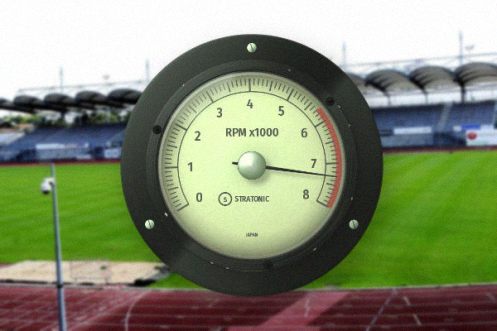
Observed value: {"value": 7300, "unit": "rpm"}
